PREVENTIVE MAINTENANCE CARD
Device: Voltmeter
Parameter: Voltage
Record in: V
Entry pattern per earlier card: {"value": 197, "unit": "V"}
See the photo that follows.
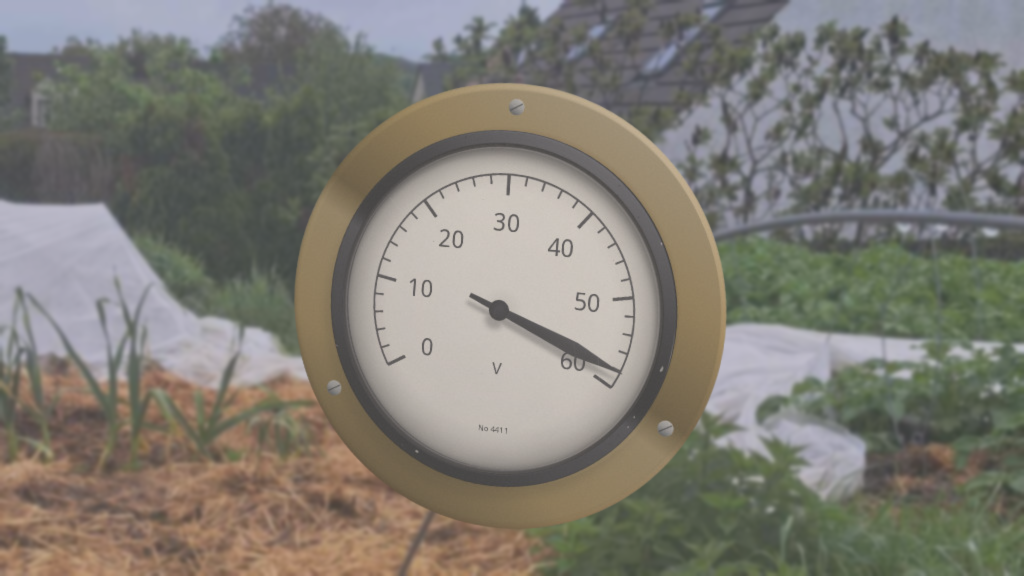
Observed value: {"value": 58, "unit": "V"}
